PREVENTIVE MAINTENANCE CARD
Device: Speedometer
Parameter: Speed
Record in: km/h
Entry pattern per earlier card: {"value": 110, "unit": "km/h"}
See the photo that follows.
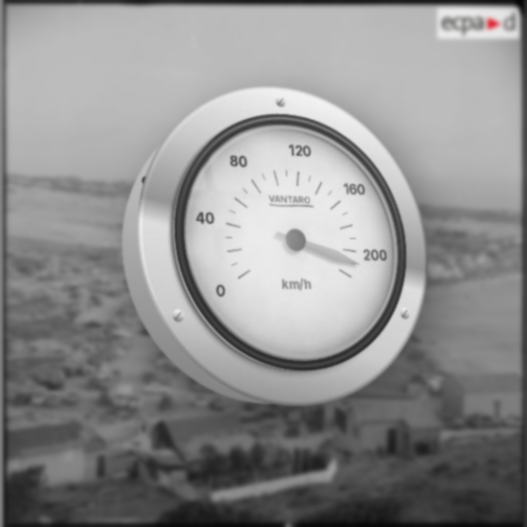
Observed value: {"value": 210, "unit": "km/h"}
